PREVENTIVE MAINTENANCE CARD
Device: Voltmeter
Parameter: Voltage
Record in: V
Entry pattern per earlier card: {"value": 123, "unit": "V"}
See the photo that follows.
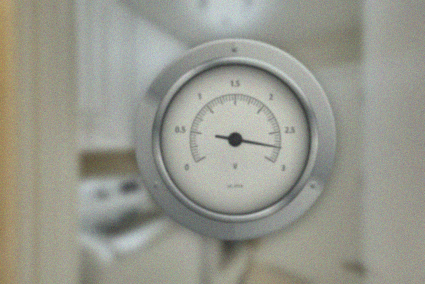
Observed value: {"value": 2.75, "unit": "V"}
